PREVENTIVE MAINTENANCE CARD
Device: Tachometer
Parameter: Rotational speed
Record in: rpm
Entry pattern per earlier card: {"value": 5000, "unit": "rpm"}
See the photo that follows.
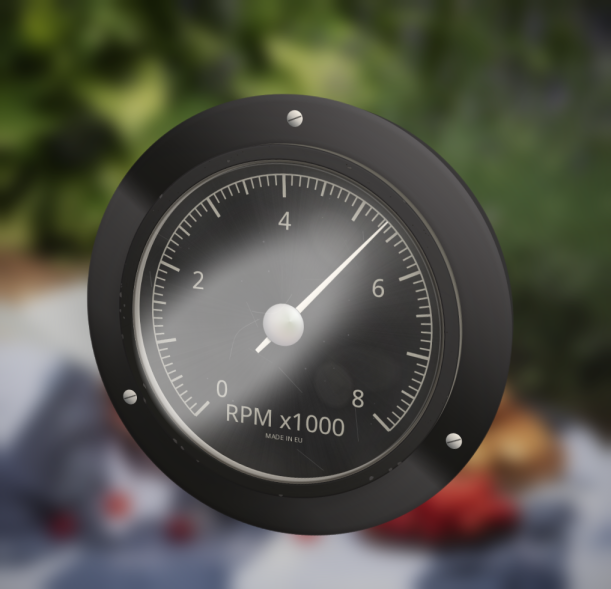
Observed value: {"value": 5350, "unit": "rpm"}
